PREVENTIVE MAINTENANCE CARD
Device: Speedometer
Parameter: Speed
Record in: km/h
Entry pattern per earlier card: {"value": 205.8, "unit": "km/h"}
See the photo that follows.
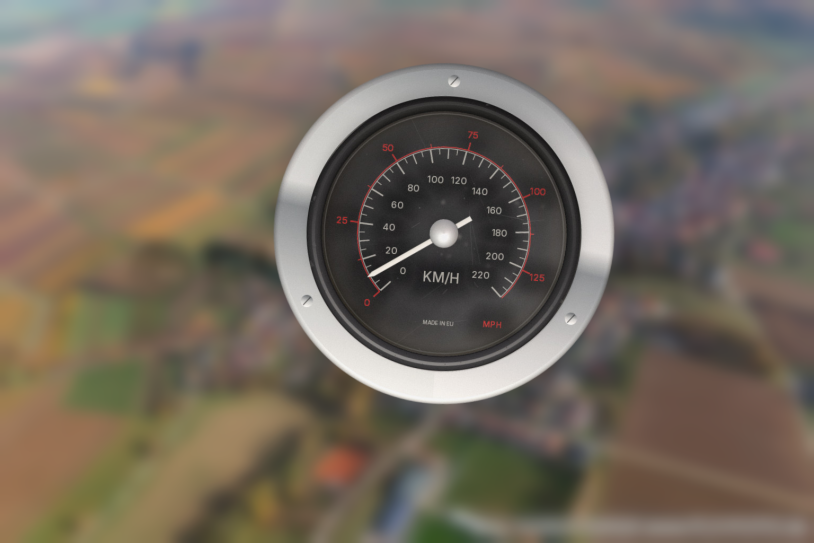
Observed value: {"value": 10, "unit": "km/h"}
